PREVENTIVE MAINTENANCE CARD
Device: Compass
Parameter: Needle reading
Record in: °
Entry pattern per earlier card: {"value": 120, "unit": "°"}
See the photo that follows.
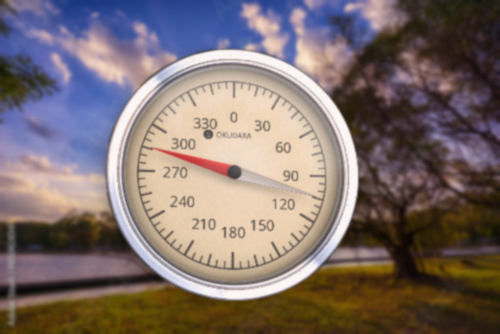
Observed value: {"value": 285, "unit": "°"}
